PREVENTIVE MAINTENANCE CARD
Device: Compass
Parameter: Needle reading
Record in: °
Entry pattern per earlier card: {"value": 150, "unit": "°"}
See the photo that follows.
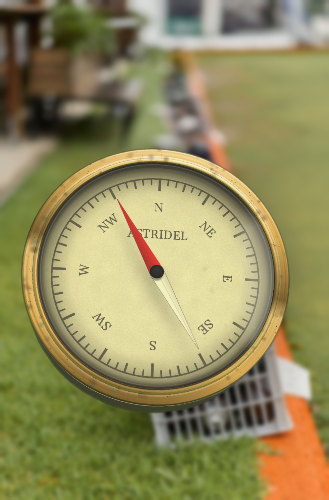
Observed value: {"value": 330, "unit": "°"}
